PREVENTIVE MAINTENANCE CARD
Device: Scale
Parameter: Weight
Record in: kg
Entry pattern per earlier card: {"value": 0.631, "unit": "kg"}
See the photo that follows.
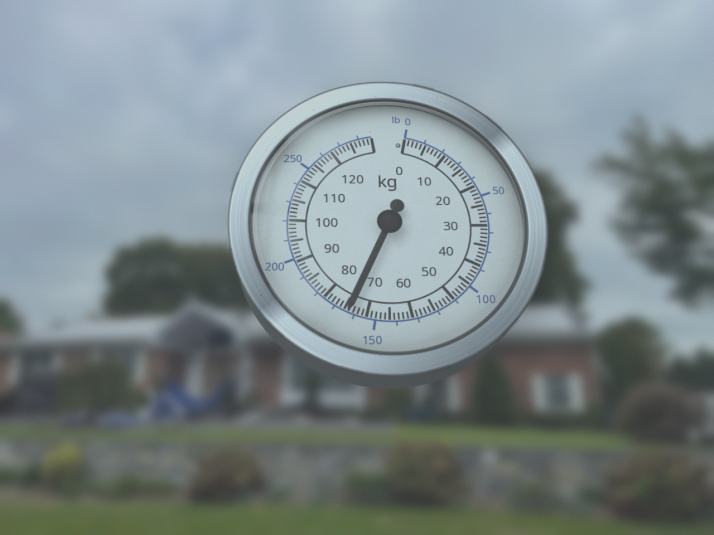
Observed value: {"value": 74, "unit": "kg"}
